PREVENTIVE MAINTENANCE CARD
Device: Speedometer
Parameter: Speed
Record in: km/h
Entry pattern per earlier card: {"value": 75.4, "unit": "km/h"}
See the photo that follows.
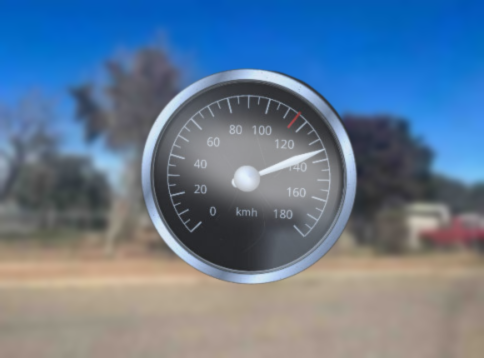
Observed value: {"value": 135, "unit": "km/h"}
